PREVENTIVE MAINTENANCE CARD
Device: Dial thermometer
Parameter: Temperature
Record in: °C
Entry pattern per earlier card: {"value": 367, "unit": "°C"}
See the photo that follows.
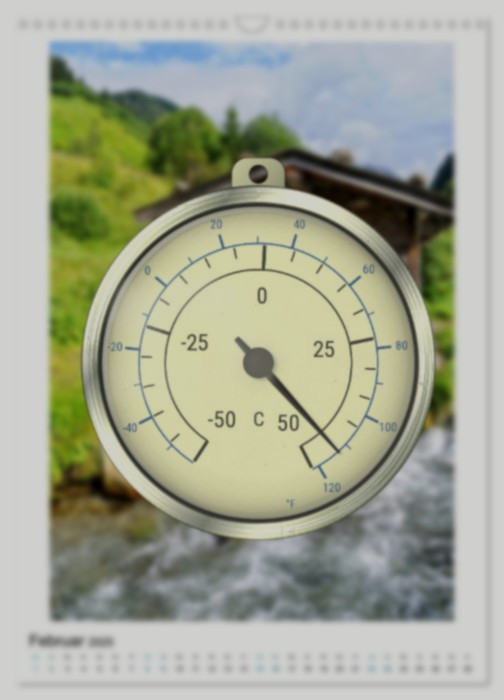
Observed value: {"value": 45, "unit": "°C"}
